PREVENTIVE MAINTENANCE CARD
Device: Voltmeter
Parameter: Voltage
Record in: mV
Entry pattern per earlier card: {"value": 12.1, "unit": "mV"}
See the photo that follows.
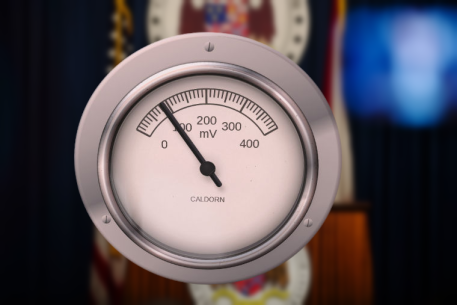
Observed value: {"value": 90, "unit": "mV"}
